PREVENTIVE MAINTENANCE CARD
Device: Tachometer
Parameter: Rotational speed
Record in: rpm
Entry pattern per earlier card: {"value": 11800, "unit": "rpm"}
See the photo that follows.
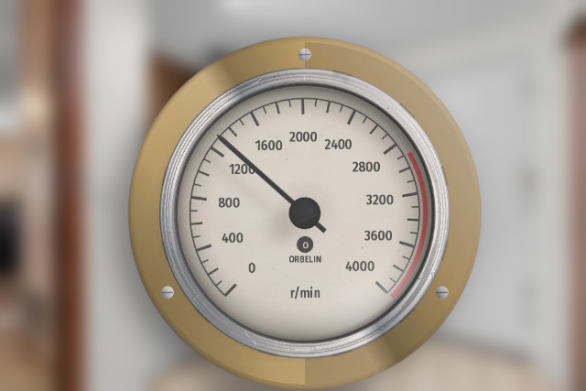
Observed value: {"value": 1300, "unit": "rpm"}
